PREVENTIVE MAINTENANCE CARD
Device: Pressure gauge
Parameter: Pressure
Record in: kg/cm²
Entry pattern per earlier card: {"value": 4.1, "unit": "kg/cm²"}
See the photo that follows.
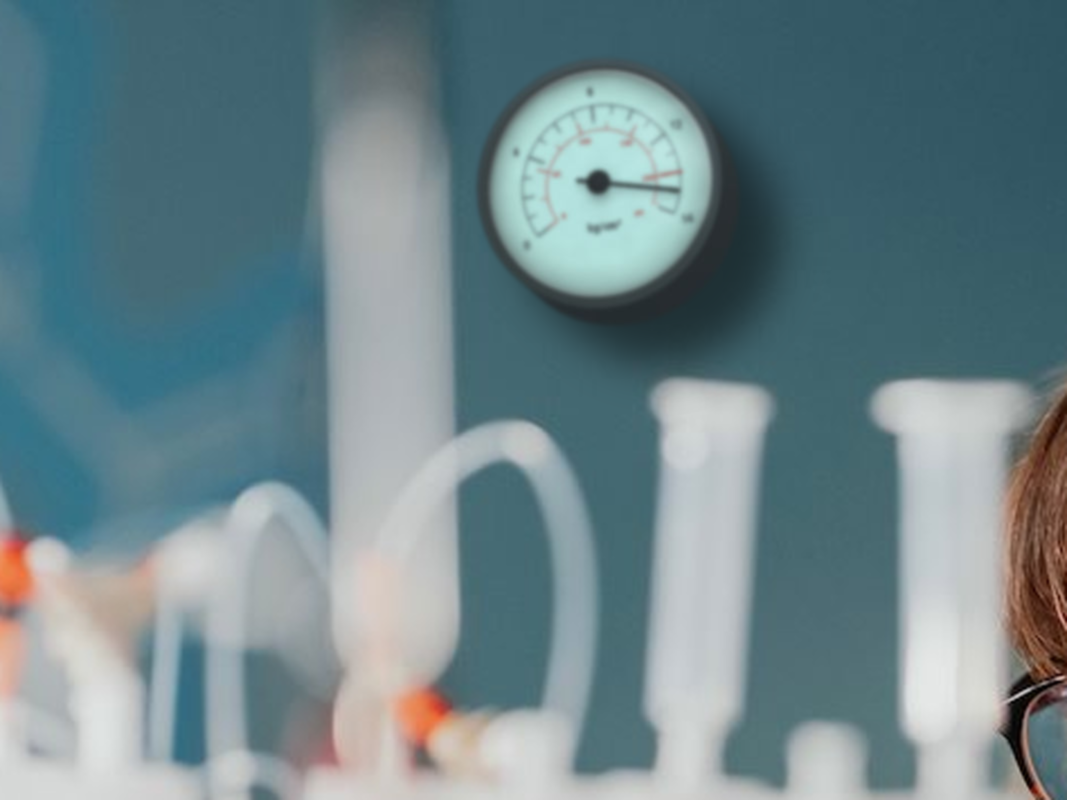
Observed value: {"value": 15, "unit": "kg/cm²"}
